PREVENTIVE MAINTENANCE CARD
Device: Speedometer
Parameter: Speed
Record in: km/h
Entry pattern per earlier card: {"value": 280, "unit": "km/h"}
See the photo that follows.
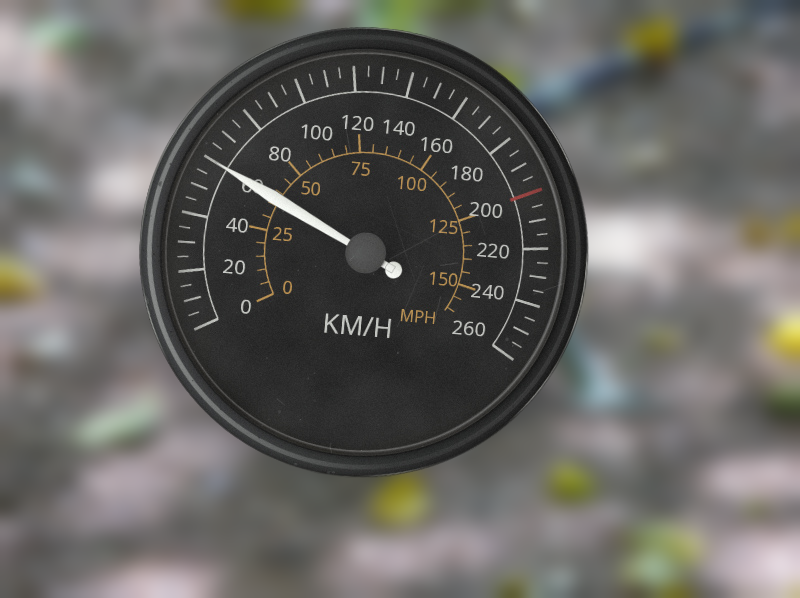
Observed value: {"value": 60, "unit": "km/h"}
